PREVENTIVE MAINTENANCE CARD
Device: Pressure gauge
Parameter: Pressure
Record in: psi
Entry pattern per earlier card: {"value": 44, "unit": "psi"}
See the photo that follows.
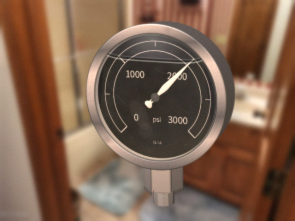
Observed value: {"value": 2000, "unit": "psi"}
